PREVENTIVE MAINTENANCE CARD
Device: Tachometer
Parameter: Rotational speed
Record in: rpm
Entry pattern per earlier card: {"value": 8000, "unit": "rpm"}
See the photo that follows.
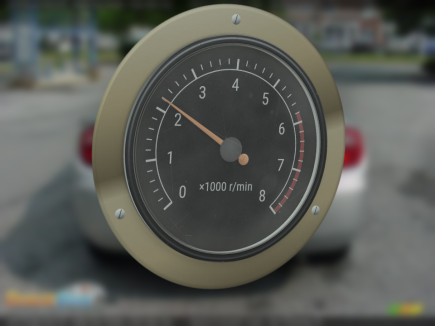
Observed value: {"value": 2200, "unit": "rpm"}
